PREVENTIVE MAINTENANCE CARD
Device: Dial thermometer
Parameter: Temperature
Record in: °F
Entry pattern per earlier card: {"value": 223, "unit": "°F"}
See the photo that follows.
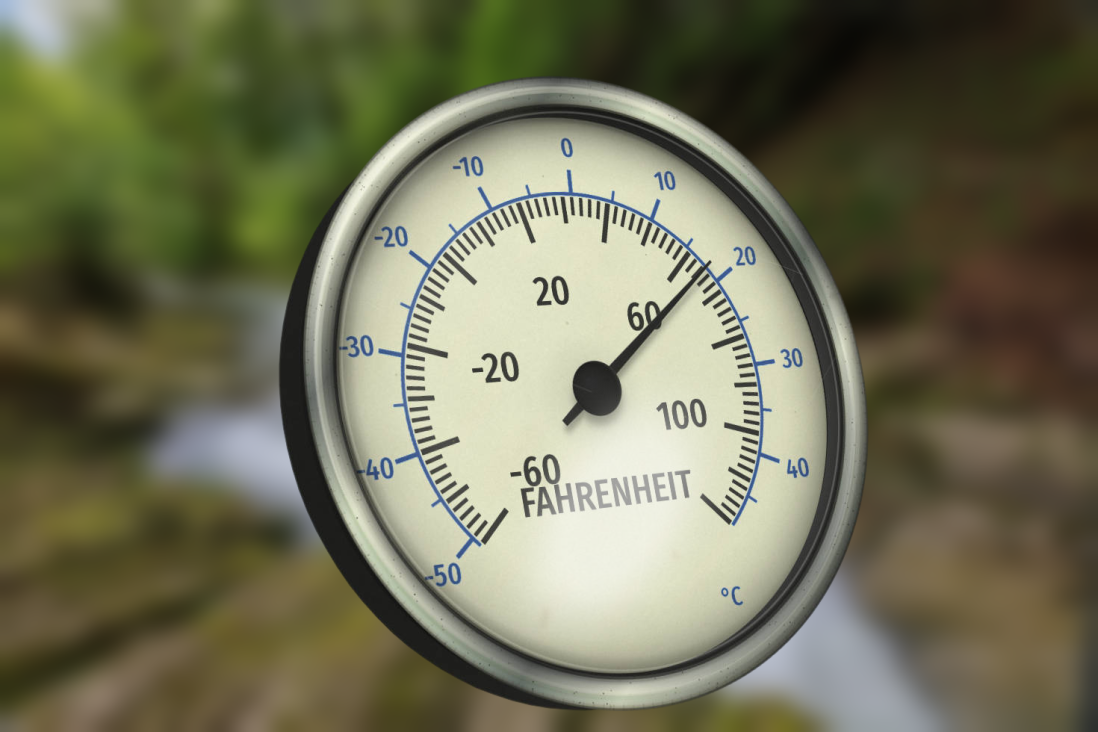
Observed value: {"value": 64, "unit": "°F"}
